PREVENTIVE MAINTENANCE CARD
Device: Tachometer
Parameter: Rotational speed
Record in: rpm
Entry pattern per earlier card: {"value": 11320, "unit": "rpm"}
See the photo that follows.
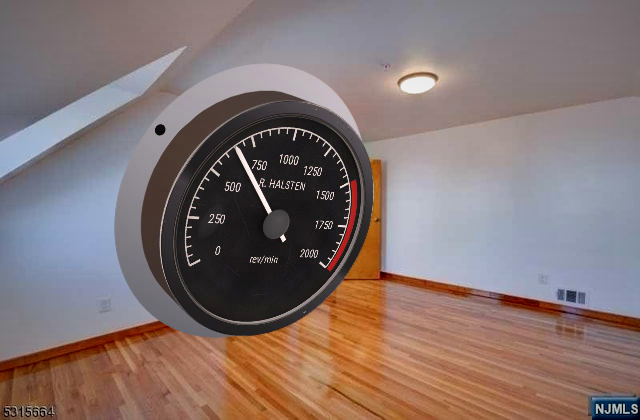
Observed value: {"value": 650, "unit": "rpm"}
